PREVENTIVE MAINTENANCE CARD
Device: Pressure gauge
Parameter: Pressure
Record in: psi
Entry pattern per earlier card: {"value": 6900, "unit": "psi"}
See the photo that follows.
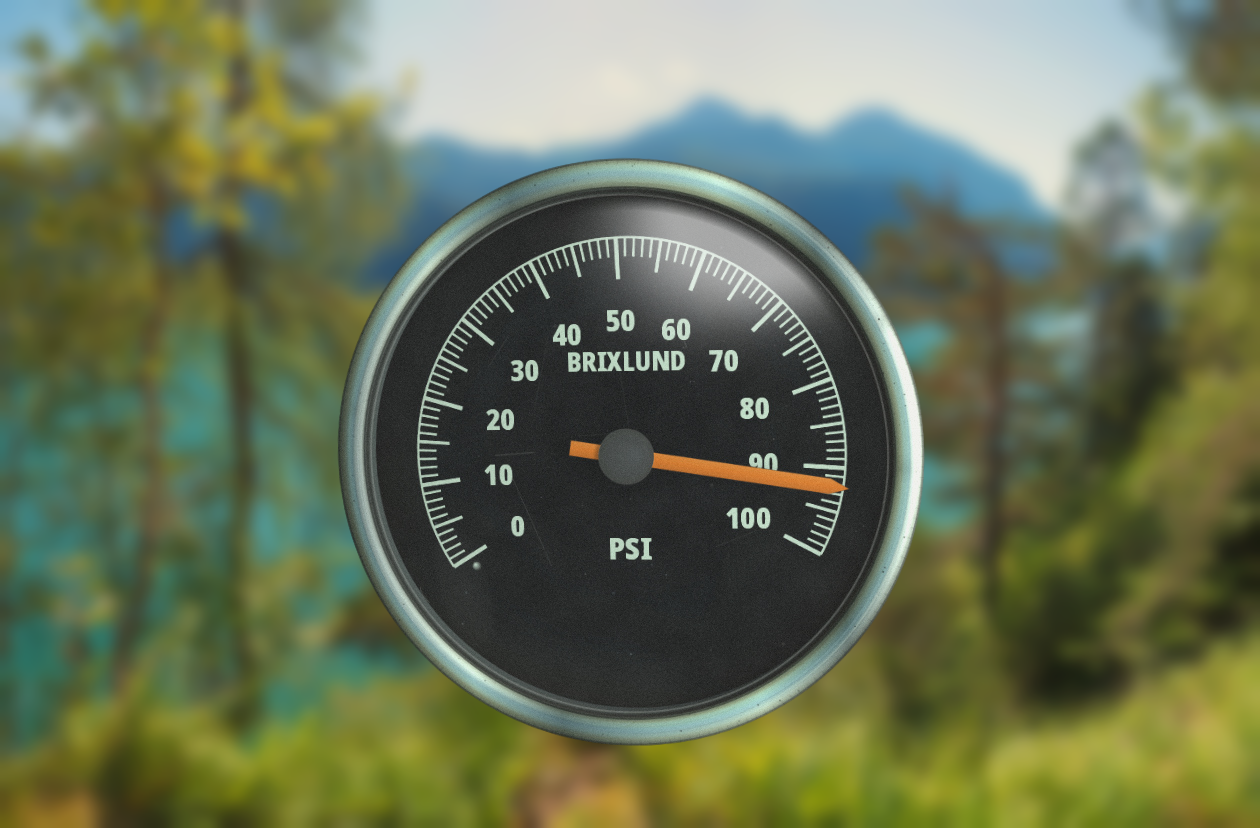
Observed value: {"value": 92, "unit": "psi"}
